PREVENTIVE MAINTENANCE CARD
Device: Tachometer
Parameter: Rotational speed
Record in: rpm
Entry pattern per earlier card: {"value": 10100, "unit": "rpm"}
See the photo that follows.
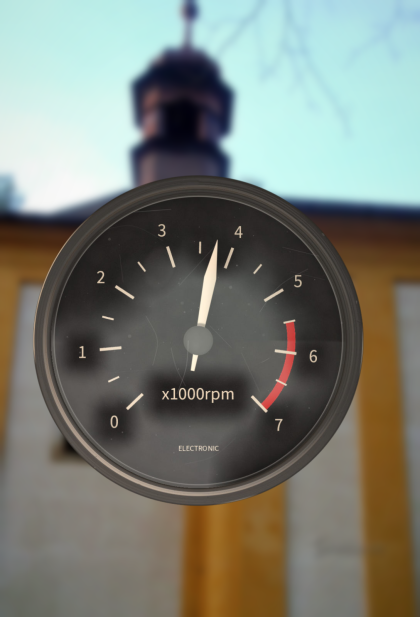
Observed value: {"value": 3750, "unit": "rpm"}
